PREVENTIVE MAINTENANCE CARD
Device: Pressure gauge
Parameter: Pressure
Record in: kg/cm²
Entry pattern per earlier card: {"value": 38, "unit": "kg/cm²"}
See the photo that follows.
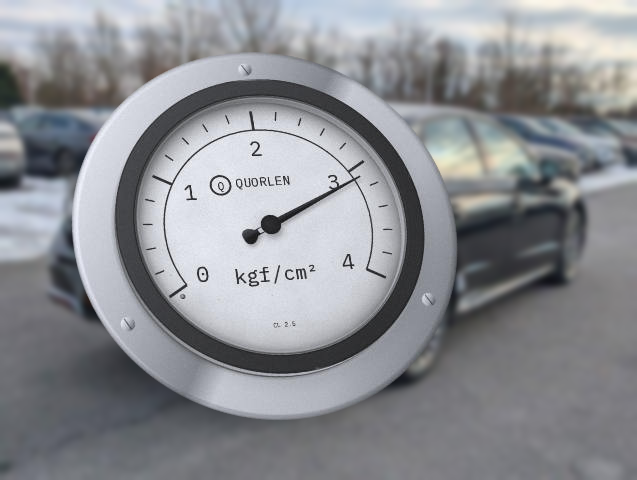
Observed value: {"value": 3.1, "unit": "kg/cm²"}
